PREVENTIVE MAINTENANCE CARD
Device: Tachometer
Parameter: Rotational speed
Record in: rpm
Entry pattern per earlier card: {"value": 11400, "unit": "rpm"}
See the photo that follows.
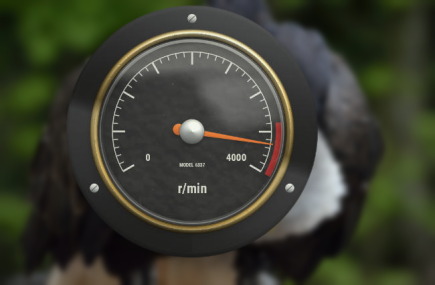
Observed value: {"value": 3650, "unit": "rpm"}
